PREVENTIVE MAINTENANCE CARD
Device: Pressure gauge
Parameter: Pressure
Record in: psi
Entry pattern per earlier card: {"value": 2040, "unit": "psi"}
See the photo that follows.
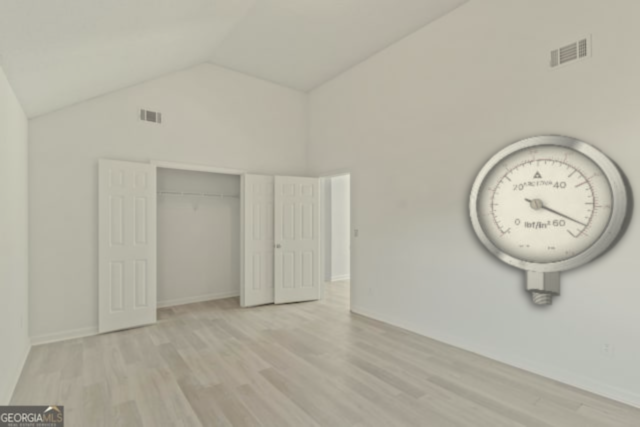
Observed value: {"value": 56, "unit": "psi"}
